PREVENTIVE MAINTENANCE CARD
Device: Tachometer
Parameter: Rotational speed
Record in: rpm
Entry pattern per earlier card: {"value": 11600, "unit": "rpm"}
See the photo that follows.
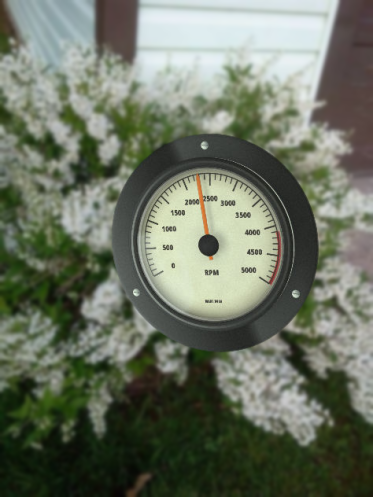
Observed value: {"value": 2300, "unit": "rpm"}
